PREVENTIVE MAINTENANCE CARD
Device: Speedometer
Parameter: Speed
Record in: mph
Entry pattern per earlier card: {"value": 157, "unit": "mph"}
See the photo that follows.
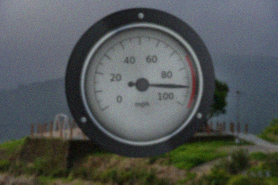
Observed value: {"value": 90, "unit": "mph"}
